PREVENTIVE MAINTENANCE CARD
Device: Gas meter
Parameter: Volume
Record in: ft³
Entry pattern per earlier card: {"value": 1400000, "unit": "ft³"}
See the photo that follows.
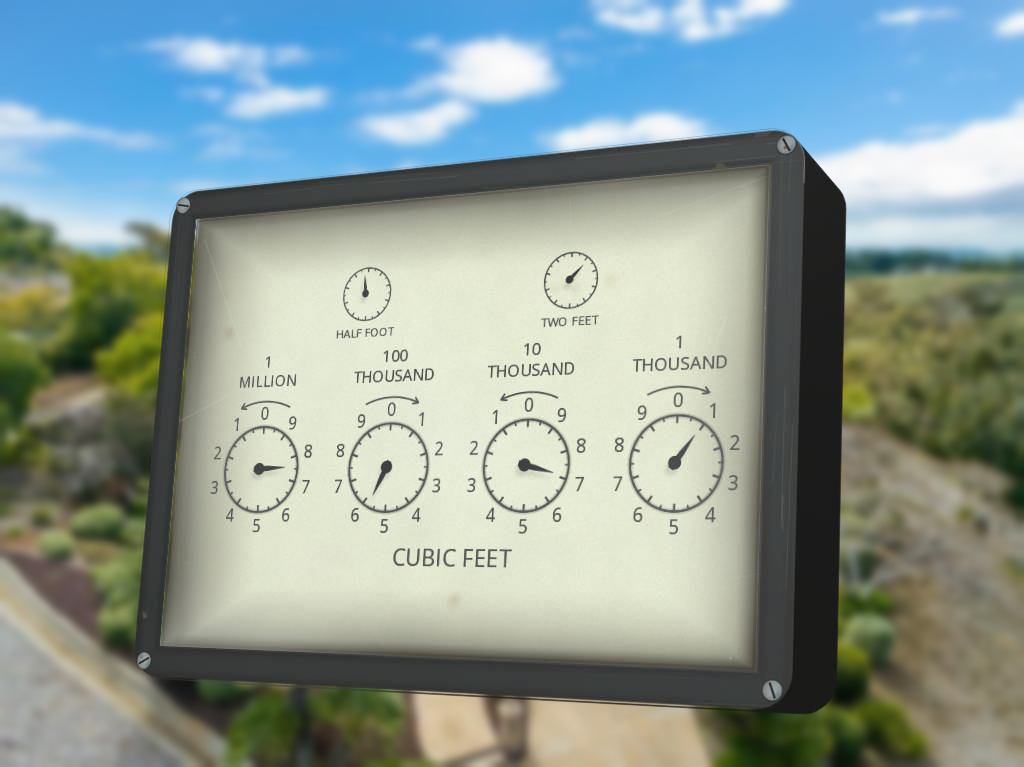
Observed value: {"value": 757100, "unit": "ft³"}
